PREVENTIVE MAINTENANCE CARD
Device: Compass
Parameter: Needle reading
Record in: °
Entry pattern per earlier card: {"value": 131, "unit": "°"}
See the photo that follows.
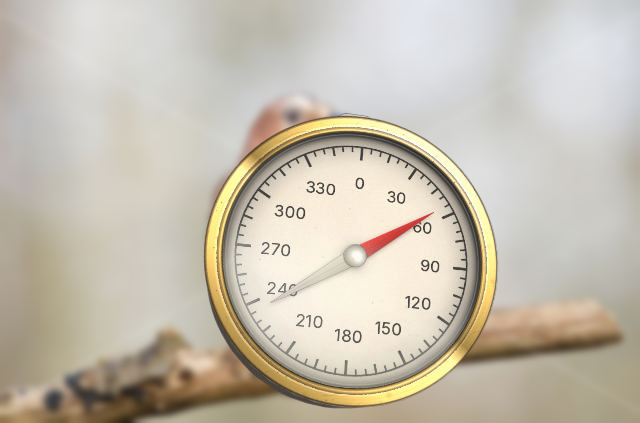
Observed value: {"value": 55, "unit": "°"}
